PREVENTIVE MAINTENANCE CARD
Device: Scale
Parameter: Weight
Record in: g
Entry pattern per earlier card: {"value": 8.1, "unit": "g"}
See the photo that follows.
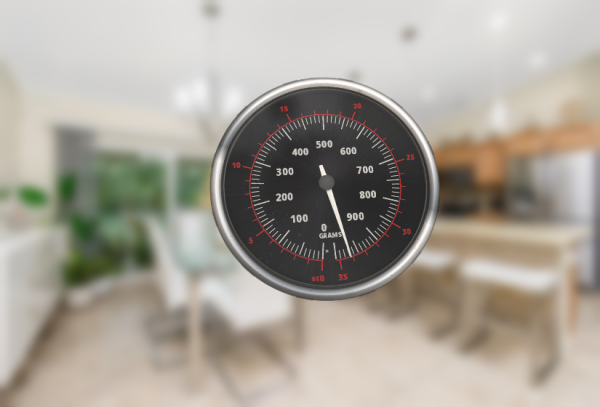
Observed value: {"value": 970, "unit": "g"}
